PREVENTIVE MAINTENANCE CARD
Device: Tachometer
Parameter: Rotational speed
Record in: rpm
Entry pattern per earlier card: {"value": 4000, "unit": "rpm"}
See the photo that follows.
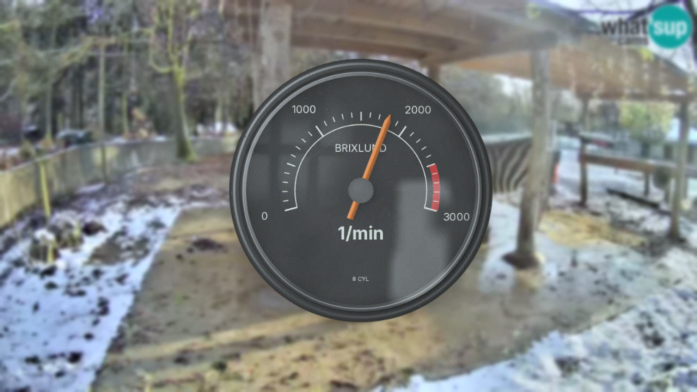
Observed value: {"value": 1800, "unit": "rpm"}
